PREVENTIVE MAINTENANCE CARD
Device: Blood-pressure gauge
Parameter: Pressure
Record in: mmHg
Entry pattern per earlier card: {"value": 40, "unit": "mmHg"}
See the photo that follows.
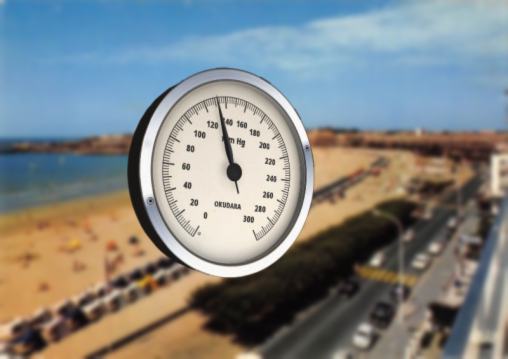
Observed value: {"value": 130, "unit": "mmHg"}
